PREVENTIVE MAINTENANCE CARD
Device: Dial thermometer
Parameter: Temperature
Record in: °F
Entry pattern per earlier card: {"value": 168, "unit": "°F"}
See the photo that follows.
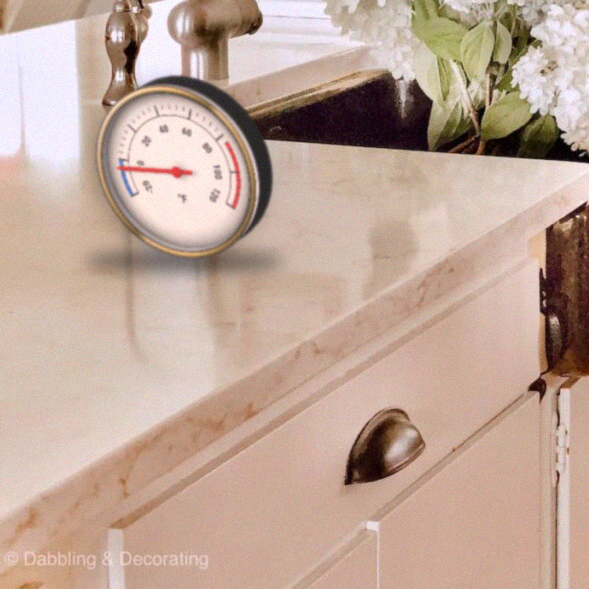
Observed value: {"value": -4, "unit": "°F"}
